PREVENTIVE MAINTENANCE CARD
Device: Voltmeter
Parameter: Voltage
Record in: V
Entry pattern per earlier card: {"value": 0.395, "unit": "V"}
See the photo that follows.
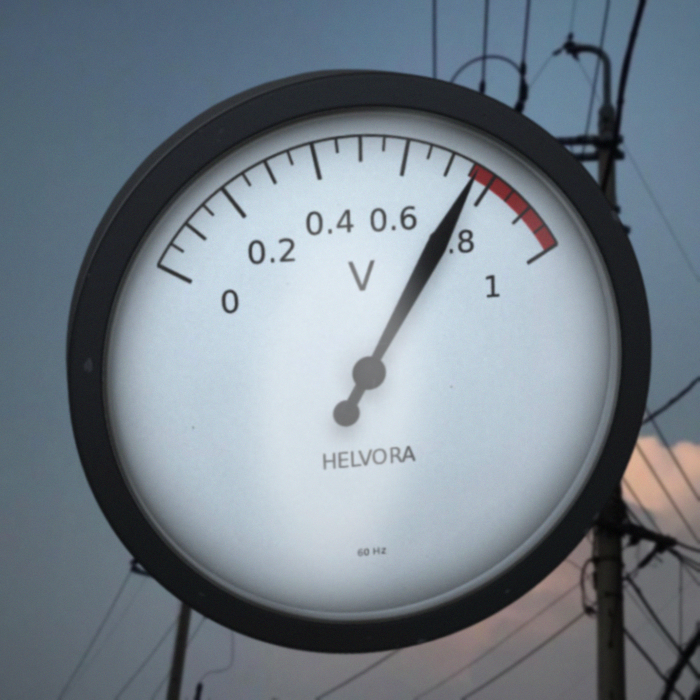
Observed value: {"value": 0.75, "unit": "V"}
